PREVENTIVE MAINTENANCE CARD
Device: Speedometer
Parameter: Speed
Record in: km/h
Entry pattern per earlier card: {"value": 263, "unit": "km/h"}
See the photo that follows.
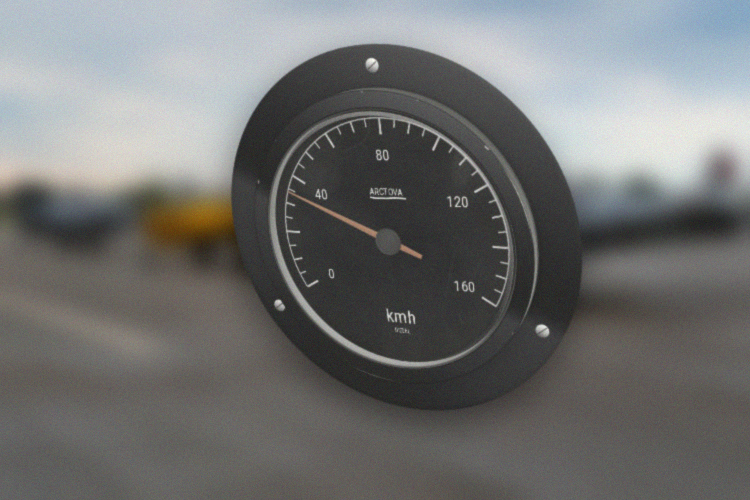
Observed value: {"value": 35, "unit": "km/h"}
